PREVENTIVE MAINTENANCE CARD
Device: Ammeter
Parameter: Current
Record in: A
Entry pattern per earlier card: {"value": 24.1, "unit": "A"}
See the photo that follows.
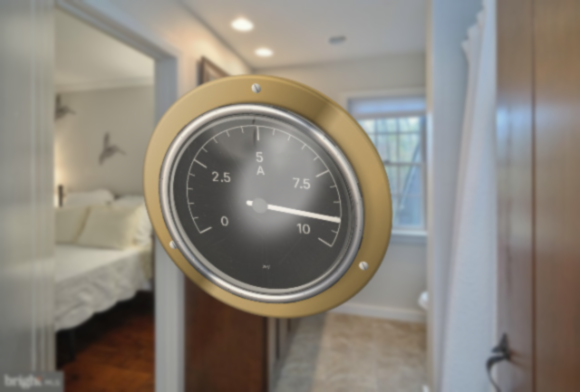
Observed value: {"value": 9, "unit": "A"}
